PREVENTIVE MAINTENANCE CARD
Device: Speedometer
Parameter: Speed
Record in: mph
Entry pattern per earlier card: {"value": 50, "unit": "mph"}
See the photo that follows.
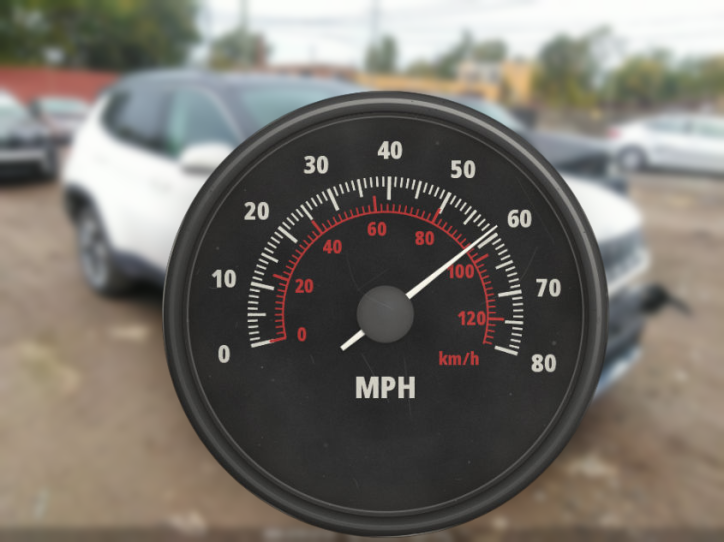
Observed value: {"value": 59, "unit": "mph"}
